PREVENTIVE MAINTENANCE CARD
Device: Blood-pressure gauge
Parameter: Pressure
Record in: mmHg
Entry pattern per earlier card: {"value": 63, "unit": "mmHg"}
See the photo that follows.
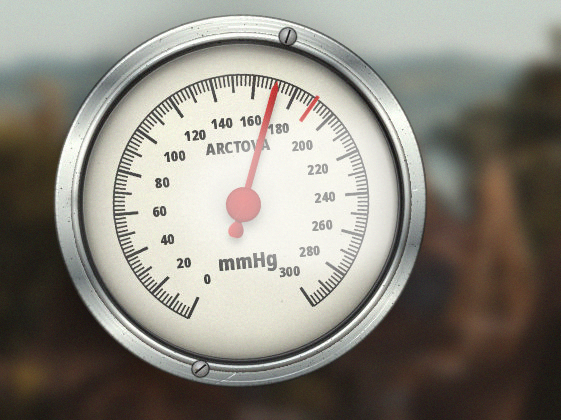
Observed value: {"value": 170, "unit": "mmHg"}
